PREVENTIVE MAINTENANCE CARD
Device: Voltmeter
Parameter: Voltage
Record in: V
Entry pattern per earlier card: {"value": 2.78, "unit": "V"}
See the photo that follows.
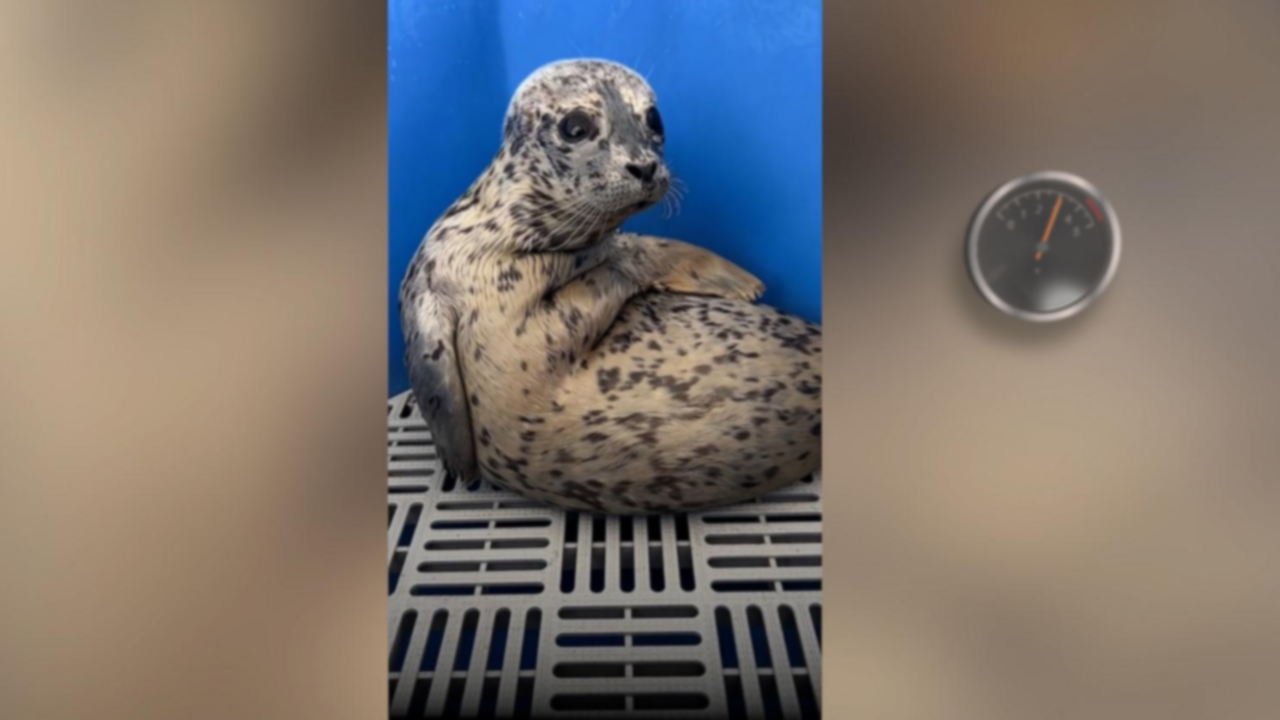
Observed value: {"value": 3, "unit": "V"}
